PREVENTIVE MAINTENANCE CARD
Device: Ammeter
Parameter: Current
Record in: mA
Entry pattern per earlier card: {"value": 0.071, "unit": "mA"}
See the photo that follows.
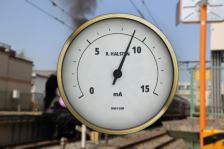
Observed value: {"value": 9, "unit": "mA"}
